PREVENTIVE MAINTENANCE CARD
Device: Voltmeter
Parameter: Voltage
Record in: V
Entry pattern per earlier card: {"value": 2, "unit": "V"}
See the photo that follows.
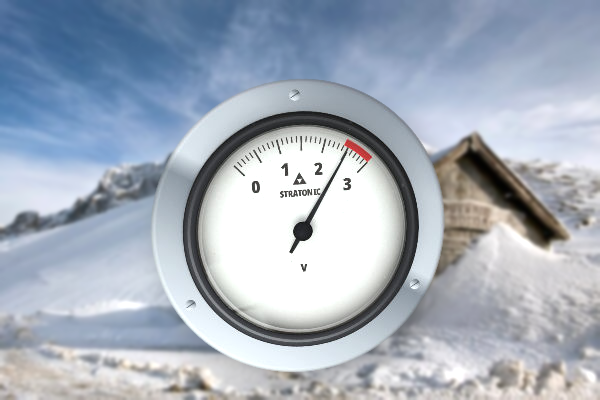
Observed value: {"value": 2.5, "unit": "V"}
